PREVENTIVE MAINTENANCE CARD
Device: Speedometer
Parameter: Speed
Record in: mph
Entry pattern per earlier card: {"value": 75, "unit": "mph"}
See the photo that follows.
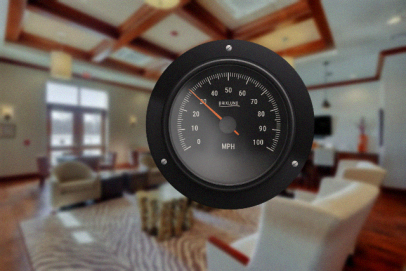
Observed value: {"value": 30, "unit": "mph"}
